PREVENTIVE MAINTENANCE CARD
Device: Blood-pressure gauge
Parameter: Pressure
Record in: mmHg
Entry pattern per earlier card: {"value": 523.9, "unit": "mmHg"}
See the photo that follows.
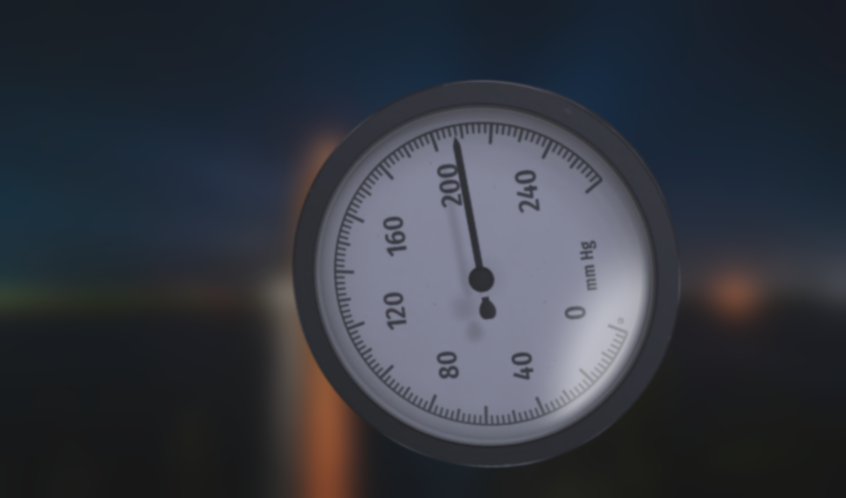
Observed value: {"value": 208, "unit": "mmHg"}
